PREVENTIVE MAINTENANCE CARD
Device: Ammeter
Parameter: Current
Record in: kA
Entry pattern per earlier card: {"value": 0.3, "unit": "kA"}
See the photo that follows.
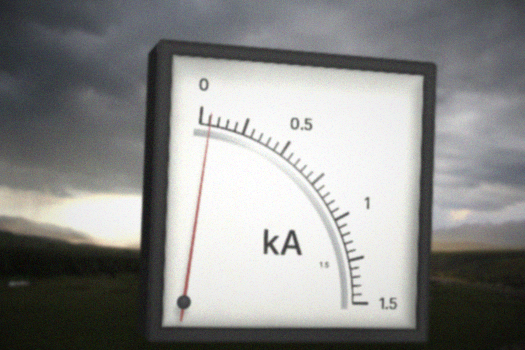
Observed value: {"value": 0.05, "unit": "kA"}
